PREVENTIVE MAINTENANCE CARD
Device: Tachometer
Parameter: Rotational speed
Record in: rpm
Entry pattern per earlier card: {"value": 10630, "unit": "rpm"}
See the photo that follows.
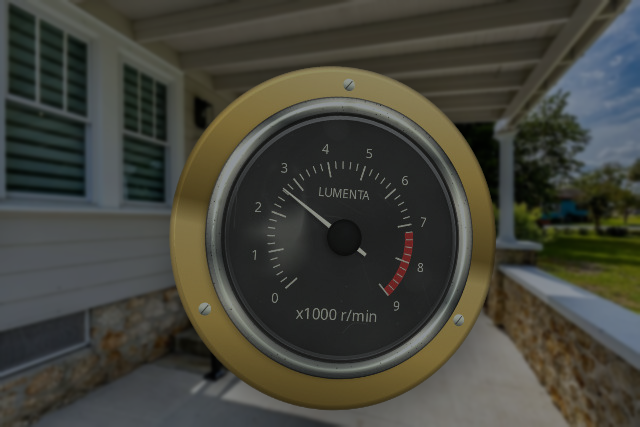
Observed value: {"value": 2600, "unit": "rpm"}
